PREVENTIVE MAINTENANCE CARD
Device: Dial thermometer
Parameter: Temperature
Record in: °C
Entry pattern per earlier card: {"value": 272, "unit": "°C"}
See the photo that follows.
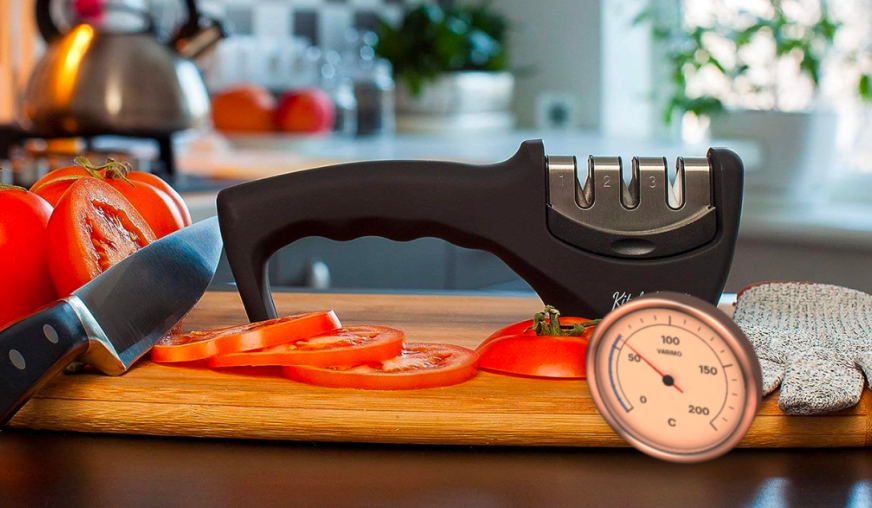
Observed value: {"value": 60, "unit": "°C"}
